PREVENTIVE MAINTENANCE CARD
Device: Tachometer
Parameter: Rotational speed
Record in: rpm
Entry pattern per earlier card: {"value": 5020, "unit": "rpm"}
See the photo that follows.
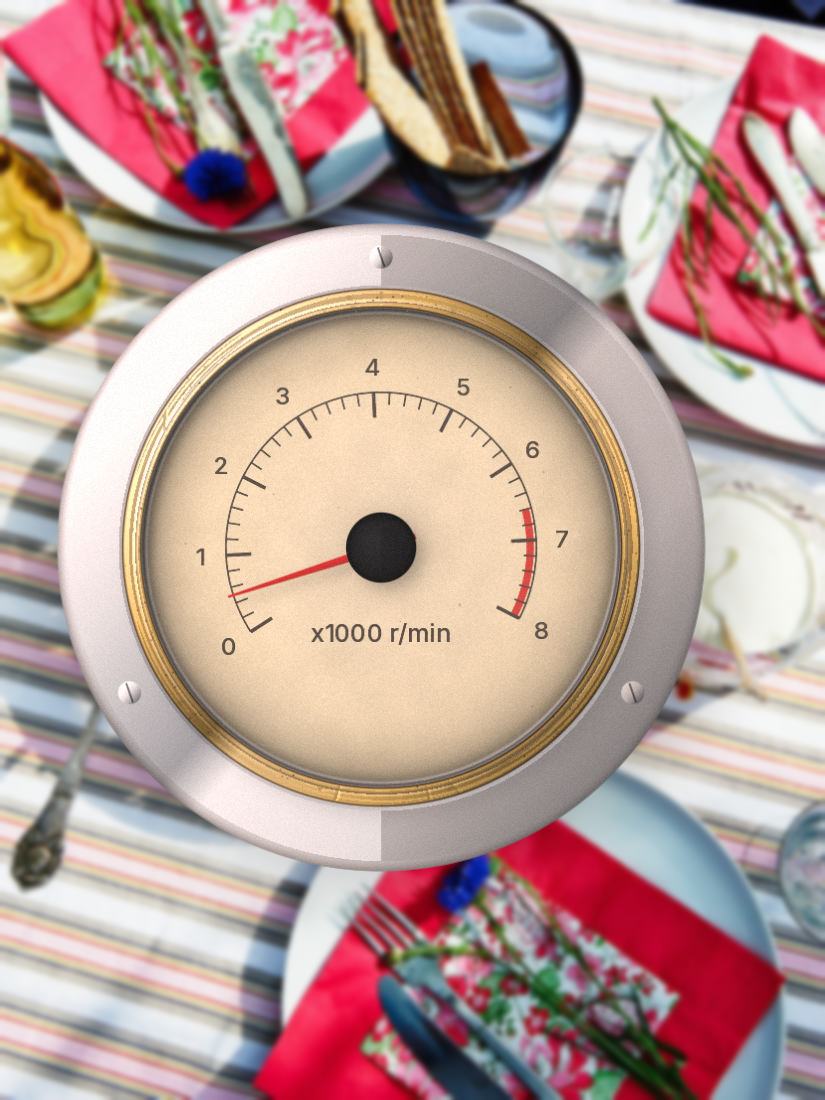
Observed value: {"value": 500, "unit": "rpm"}
